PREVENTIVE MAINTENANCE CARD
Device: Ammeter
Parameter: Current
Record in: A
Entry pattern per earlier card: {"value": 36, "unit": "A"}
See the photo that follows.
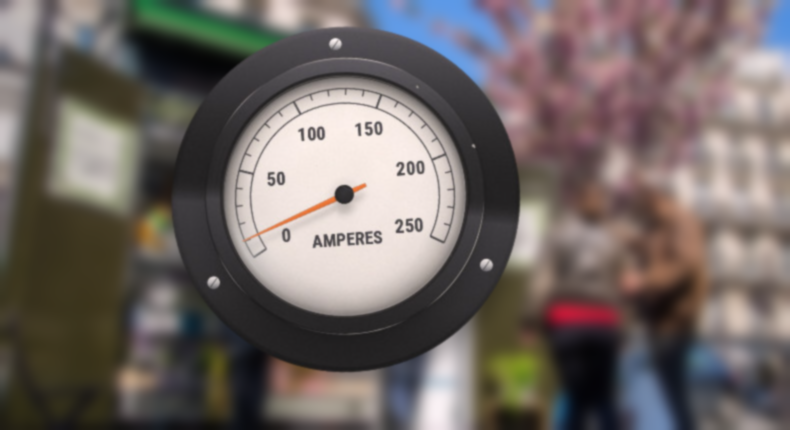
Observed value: {"value": 10, "unit": "A"}
